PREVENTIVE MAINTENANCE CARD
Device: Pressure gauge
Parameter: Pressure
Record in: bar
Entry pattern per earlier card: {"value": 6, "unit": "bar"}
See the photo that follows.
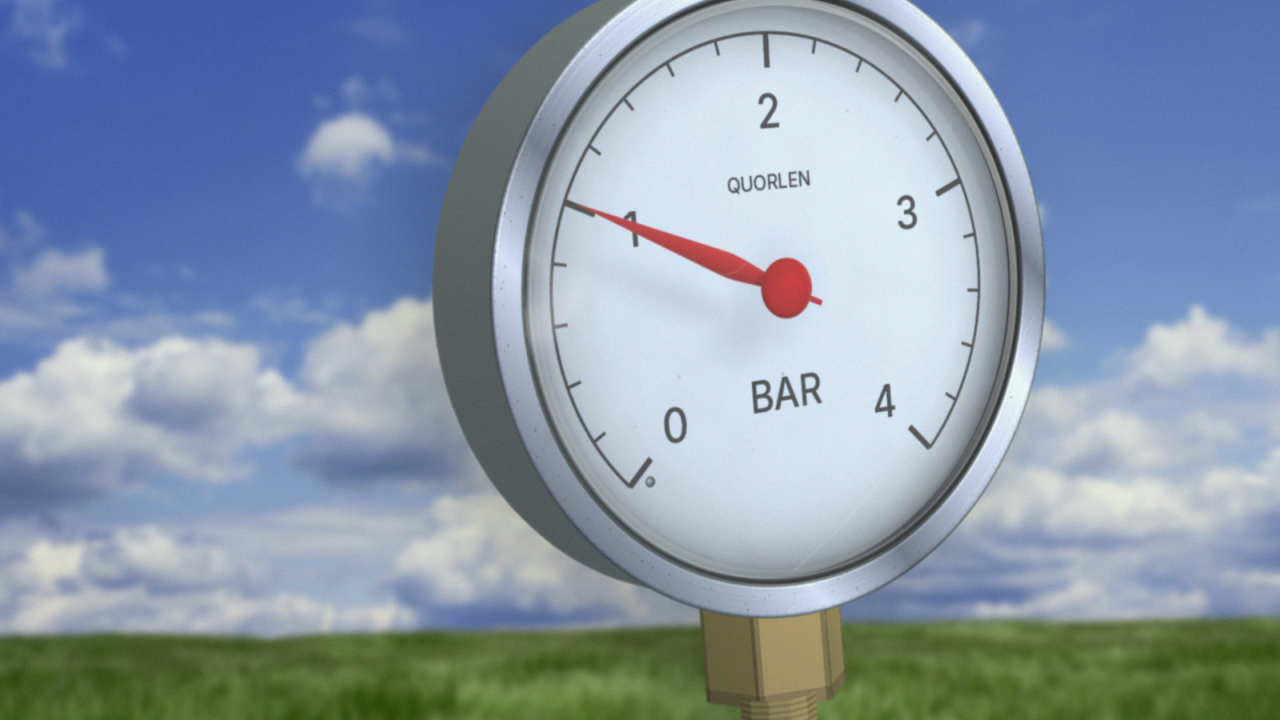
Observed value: {"value": 1, "unit": "bar"}
